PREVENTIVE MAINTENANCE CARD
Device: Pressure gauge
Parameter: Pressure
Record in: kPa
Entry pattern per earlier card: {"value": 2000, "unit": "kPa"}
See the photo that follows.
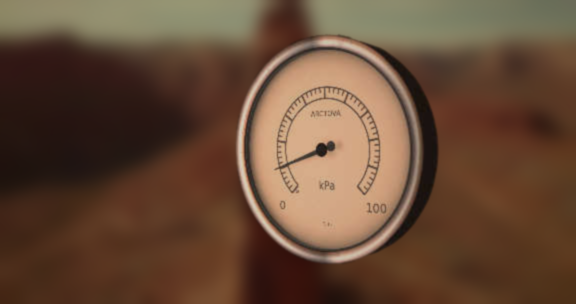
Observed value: {"value": 10, "unit": "kPa"}
